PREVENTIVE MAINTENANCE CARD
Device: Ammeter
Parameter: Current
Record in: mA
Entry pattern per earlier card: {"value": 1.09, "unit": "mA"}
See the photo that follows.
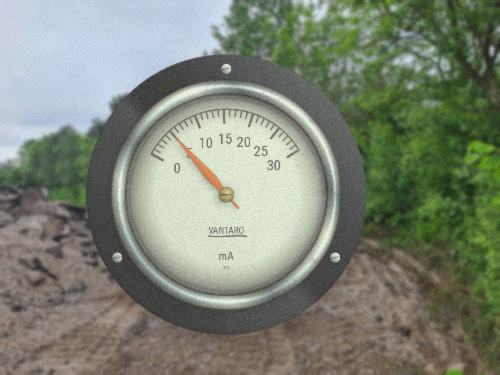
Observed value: {"value": 5, "unit": "mA"}
